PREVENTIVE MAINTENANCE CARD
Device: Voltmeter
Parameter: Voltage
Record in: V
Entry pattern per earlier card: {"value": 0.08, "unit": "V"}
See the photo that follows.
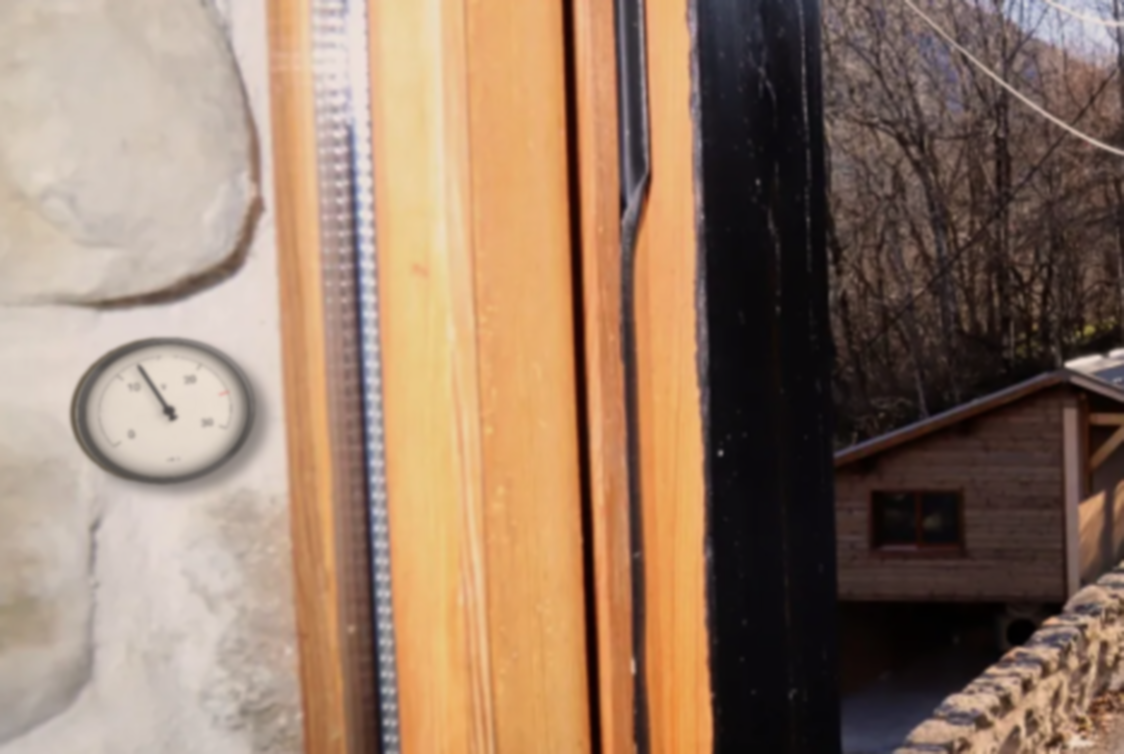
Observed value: {"value": 12.5, "unit": "V"}
